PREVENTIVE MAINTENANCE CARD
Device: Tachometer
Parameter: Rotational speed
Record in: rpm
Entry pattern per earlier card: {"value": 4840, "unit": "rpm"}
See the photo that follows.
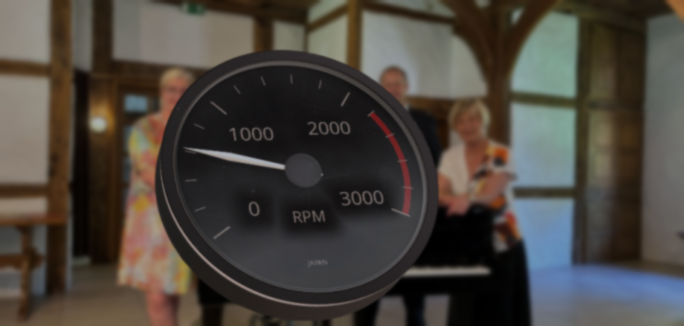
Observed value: {"value": 600, "unit": "rpm"}
